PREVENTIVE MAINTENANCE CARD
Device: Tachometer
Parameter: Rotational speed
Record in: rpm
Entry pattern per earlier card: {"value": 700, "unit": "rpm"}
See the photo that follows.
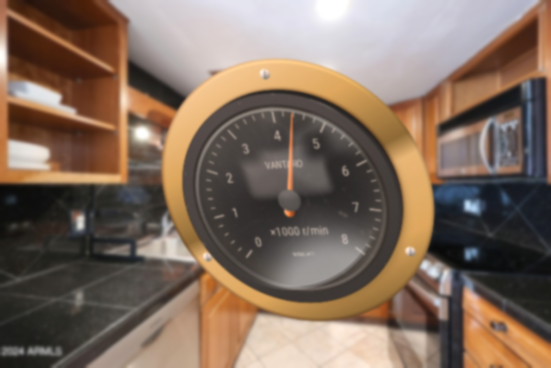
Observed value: {"value": 4400, "unit": "rpm"}
